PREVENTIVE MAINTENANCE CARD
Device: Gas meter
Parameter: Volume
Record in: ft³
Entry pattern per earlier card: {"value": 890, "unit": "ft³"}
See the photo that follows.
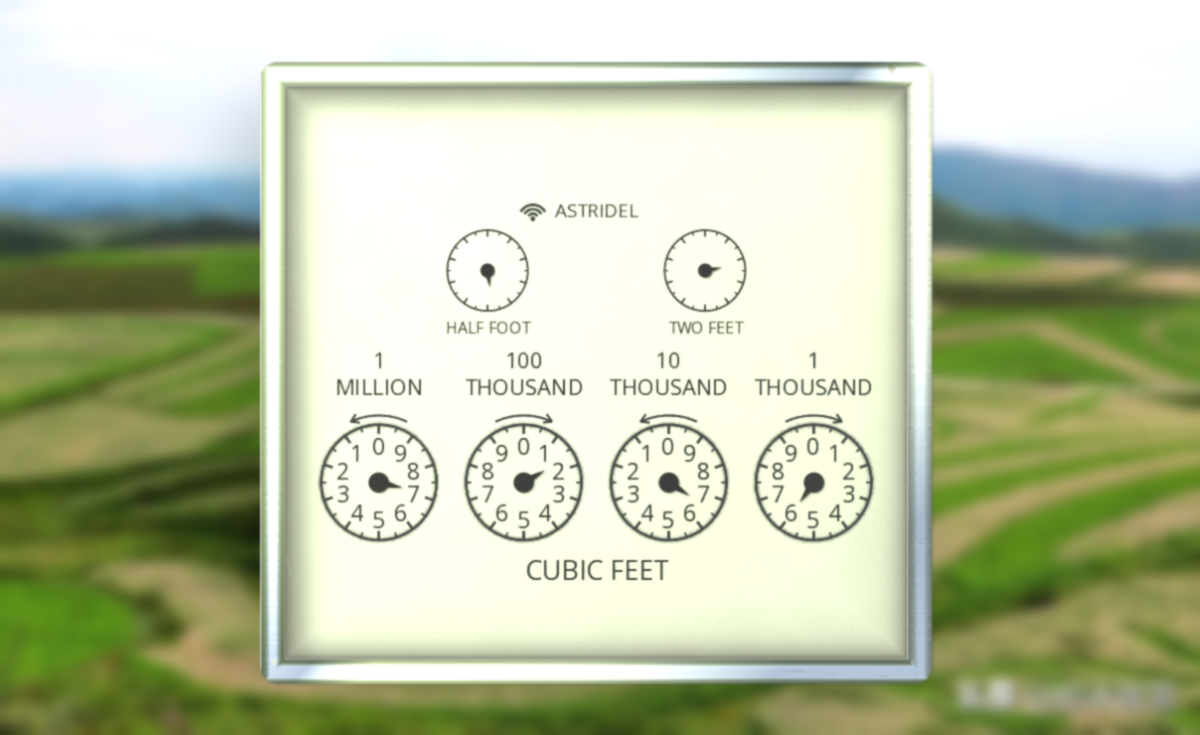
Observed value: {"value": 716600, "unit": "ft³"}
